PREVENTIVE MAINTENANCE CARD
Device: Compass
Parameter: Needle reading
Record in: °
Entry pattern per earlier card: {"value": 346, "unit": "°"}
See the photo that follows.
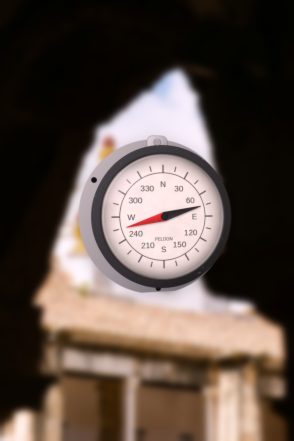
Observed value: {"value": 255, "unit": "°"}
